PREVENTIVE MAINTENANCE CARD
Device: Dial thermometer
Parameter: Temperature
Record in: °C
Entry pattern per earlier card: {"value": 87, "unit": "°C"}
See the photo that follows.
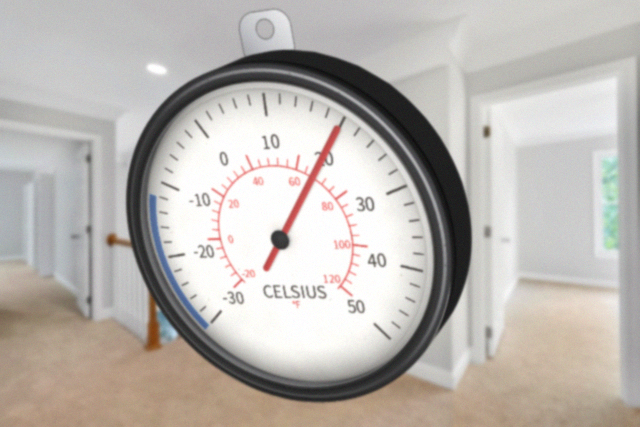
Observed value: {"value": 20, "unit": "°C"}
